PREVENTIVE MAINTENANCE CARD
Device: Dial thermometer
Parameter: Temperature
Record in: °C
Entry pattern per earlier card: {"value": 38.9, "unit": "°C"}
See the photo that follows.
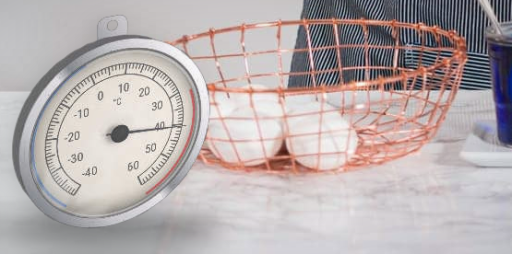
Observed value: {"value": 40, "unit": "°C"}
